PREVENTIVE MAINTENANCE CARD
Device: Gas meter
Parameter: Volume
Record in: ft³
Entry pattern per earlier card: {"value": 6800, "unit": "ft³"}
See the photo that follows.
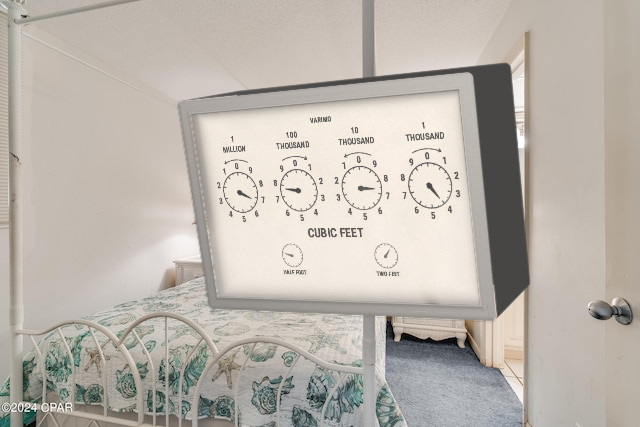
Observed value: {"value": 677400, "unit": "ft³"}
